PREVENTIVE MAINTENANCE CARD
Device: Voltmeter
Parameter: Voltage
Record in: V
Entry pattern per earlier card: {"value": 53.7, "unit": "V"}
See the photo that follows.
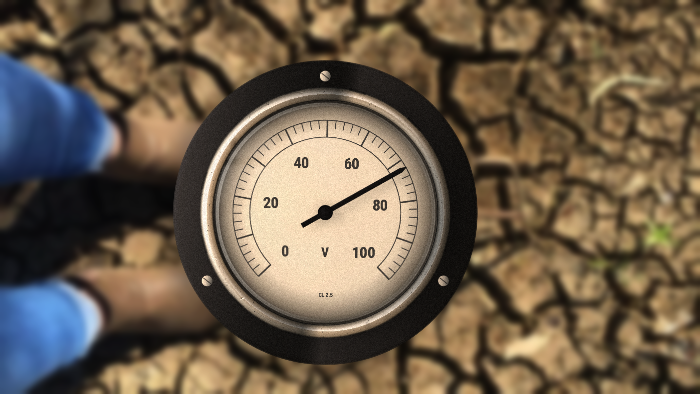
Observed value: {"value": 72, "unit": "V"}
